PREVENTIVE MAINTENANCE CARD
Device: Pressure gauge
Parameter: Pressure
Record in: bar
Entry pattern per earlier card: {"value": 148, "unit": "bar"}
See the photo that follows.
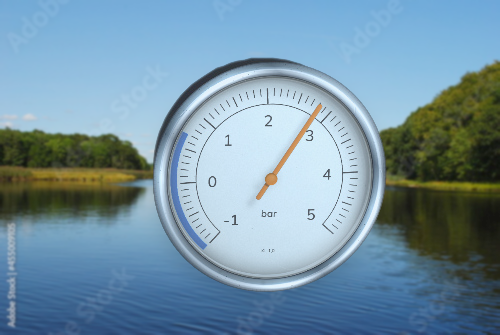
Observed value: {"value": 2.8, "unit": "bar"}
